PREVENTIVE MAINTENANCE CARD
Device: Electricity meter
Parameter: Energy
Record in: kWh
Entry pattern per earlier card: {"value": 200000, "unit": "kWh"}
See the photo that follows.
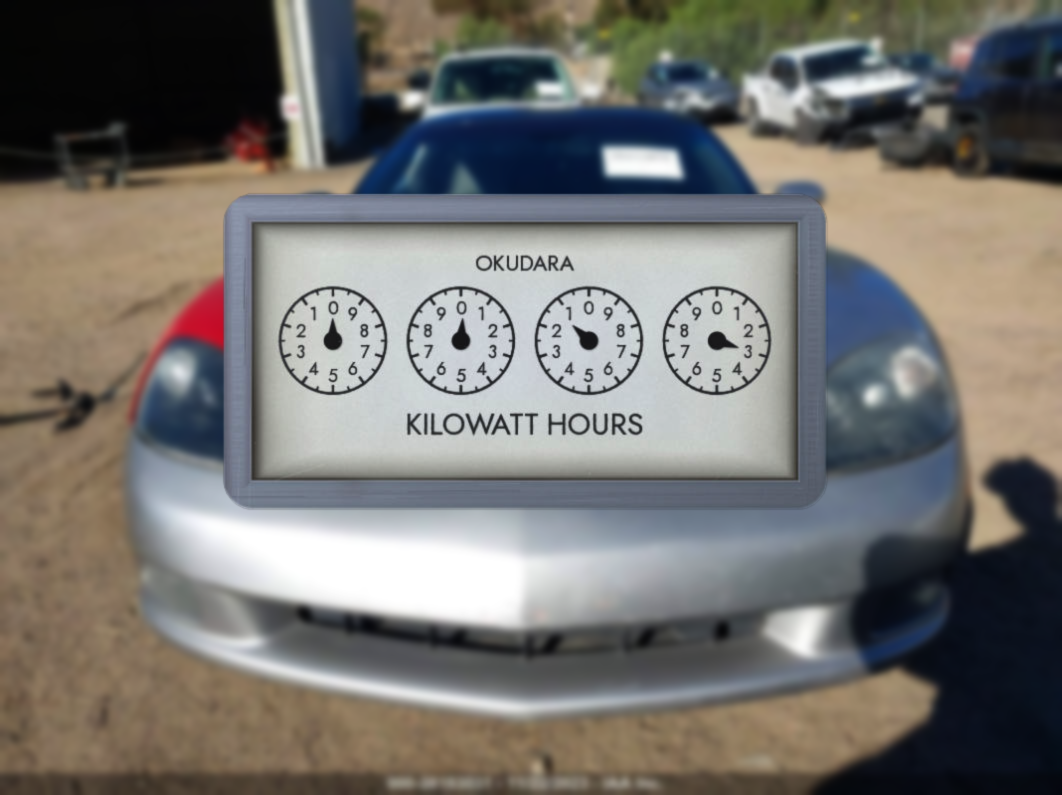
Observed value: {"value": 13, "unit": "kWh"}
